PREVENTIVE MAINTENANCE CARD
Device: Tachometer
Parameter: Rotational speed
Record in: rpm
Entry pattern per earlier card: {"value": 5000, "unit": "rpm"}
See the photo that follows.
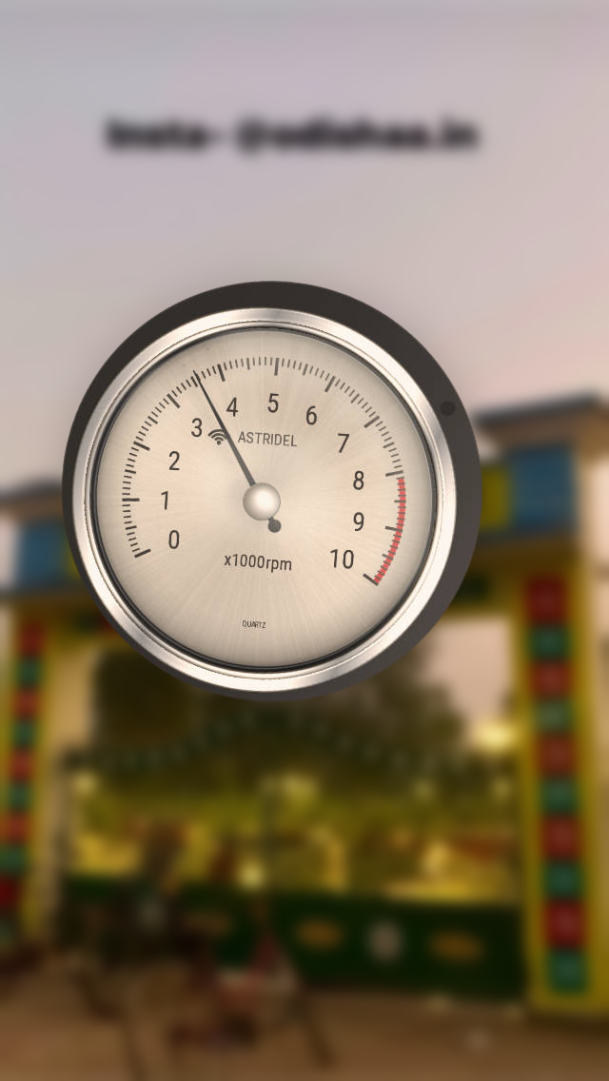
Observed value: {"value": 3600, "unit": "rpm"}
